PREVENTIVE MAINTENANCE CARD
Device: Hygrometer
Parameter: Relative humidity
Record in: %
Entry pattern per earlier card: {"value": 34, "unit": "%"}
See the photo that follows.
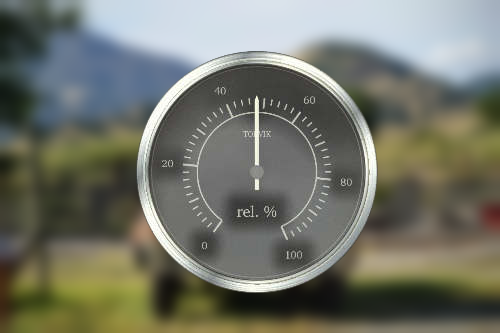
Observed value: {"value": 48, "unit": "%"}
